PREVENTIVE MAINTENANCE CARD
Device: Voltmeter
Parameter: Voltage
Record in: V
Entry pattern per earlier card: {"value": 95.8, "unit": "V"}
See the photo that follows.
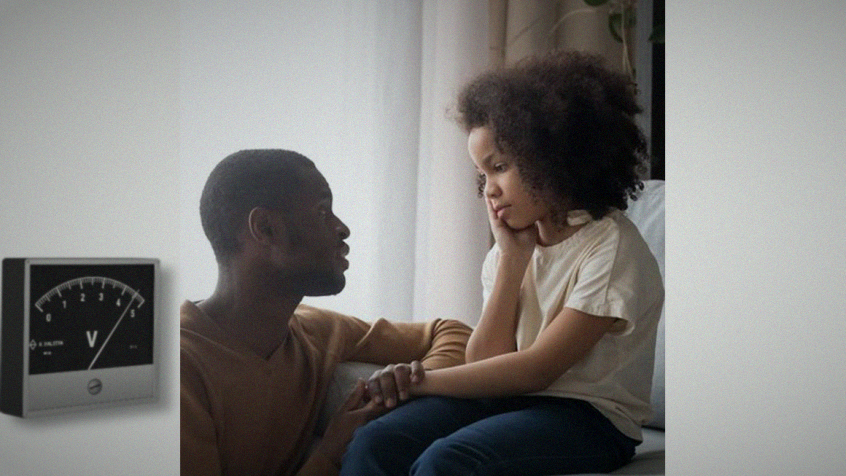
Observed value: {"value": 4.5, "unit": "V"}
